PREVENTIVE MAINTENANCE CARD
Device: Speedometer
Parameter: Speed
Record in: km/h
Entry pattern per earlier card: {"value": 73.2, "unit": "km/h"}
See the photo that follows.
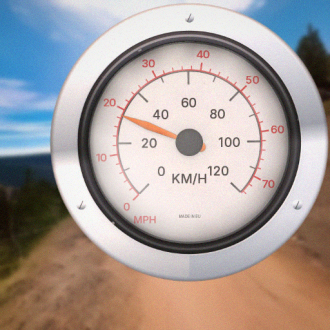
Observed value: {"value": 30, "unit": "km/h"}
